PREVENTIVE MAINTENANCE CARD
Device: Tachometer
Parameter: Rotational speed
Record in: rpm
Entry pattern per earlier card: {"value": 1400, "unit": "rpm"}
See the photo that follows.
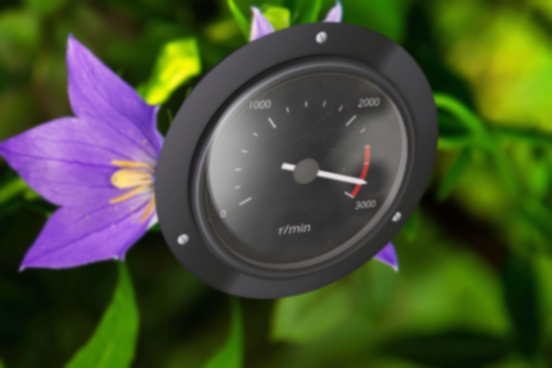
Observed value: {"value": 2800, "unit": "rpm"}
